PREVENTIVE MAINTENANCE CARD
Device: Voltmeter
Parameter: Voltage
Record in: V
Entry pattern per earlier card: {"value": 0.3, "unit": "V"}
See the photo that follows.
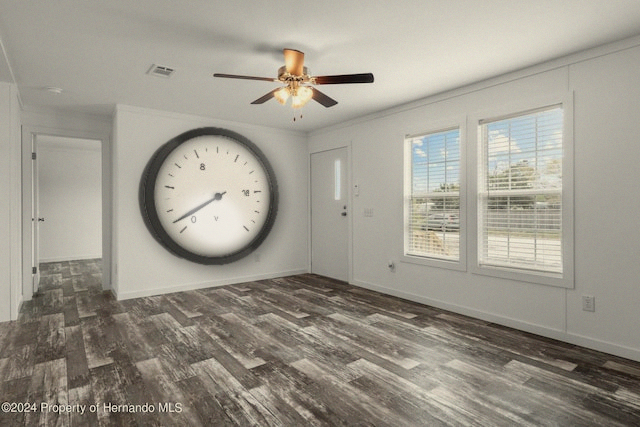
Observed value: {"value": 1, "unit": "V"}
